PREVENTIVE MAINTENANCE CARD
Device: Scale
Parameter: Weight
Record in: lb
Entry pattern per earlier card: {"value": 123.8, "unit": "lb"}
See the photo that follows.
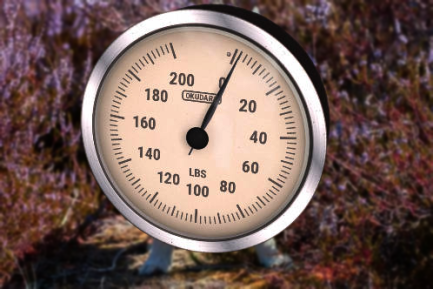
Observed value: {"value": 2, "unit": "lb"}
